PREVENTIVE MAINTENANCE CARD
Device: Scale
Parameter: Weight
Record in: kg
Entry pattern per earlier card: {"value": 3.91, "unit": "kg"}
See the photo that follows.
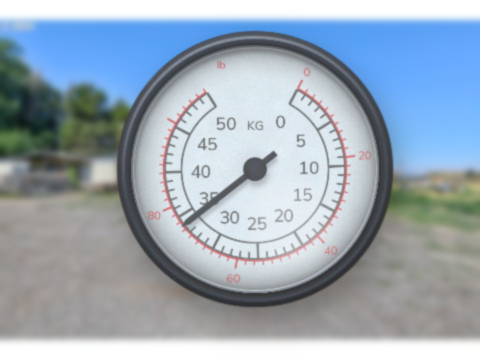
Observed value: {"value": 34, "unit": "kg"}
